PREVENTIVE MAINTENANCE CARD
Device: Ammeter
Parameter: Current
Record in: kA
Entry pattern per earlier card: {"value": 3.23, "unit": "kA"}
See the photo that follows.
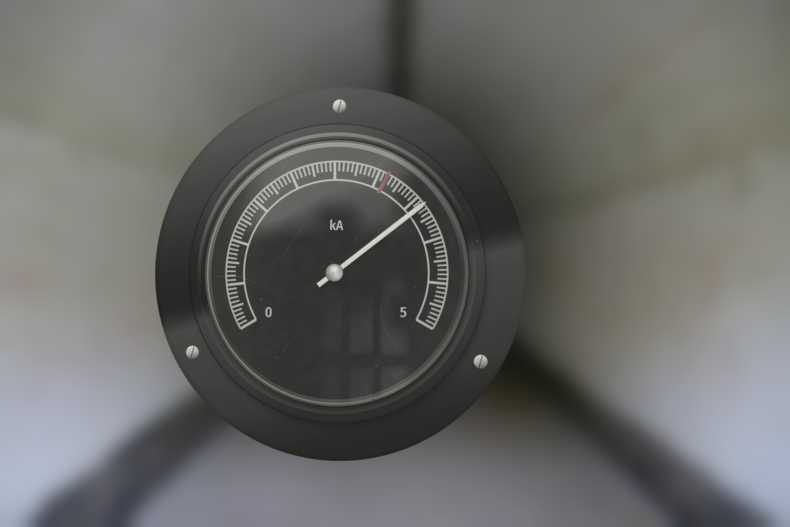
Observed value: {"value": 3.6, "unit": "kA"}
